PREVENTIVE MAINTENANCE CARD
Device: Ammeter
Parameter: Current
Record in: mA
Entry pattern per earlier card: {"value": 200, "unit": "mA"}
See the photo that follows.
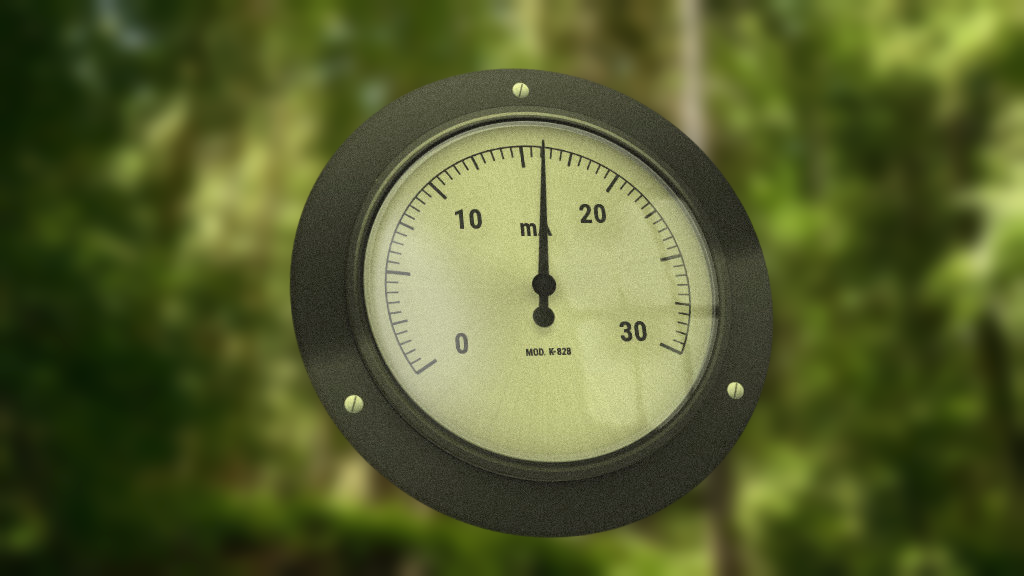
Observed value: {"value": 16, "unit": "mA"}
